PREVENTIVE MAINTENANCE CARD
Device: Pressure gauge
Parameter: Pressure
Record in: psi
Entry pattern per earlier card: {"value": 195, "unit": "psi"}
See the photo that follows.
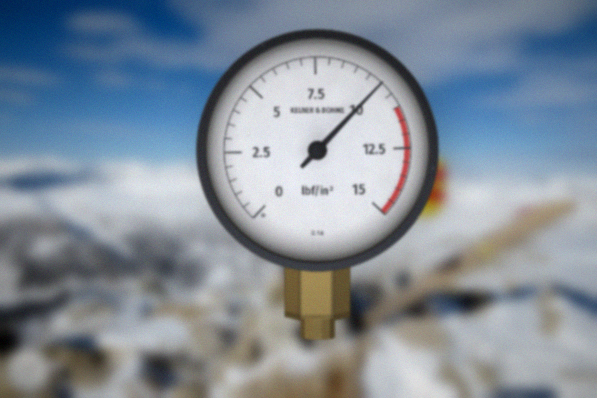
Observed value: {"value": 10, "unit": "psi"}
